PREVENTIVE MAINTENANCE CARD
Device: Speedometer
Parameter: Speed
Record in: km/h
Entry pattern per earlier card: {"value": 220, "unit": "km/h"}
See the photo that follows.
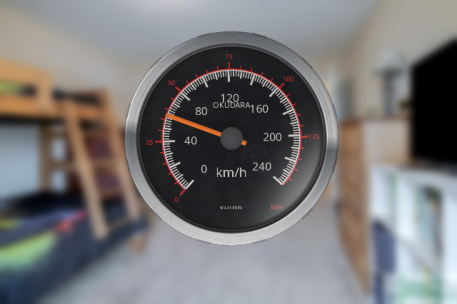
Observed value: {"value": 60, "unit": "km/h"}
